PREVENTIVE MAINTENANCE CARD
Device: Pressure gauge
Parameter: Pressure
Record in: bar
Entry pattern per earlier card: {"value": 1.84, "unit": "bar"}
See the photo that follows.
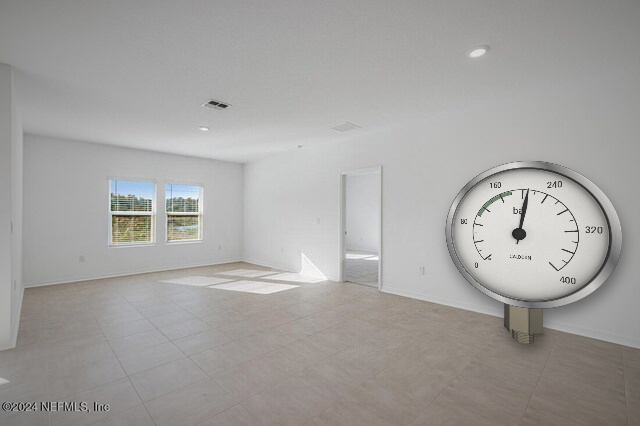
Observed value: {"value": 210, "unit": "bar"}
